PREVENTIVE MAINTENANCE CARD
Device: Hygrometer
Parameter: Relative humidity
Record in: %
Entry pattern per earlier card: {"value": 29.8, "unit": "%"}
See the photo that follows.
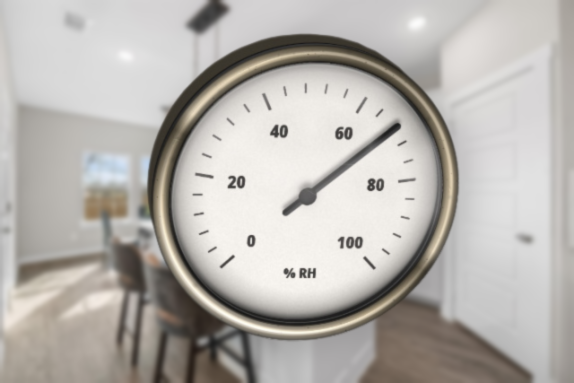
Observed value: {"value": 68, "unit": "%"}
